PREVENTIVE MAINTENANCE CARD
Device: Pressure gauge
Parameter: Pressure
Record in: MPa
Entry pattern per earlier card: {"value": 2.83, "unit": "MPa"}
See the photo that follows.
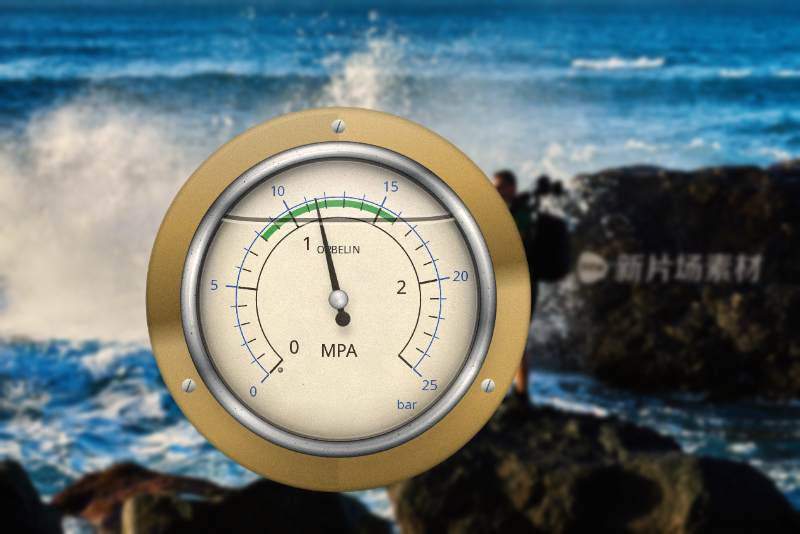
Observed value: {"value": 1.15, "unit": "MPa"}
